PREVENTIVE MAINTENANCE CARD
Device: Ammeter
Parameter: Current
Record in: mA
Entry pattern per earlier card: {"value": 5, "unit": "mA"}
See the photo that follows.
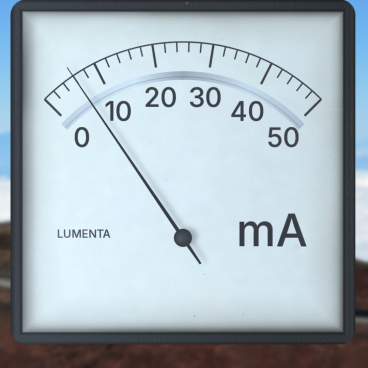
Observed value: {"value": 6, "unit": "mA"}
